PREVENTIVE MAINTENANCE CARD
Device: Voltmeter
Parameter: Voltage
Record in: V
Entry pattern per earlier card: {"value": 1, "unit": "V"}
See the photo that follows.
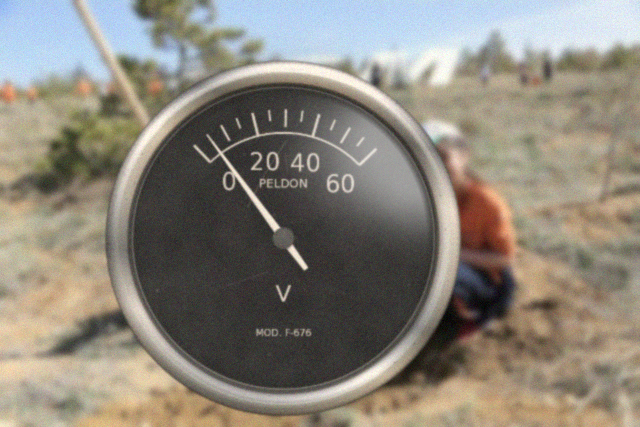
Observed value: {"value": 5, "unit": "V"}
